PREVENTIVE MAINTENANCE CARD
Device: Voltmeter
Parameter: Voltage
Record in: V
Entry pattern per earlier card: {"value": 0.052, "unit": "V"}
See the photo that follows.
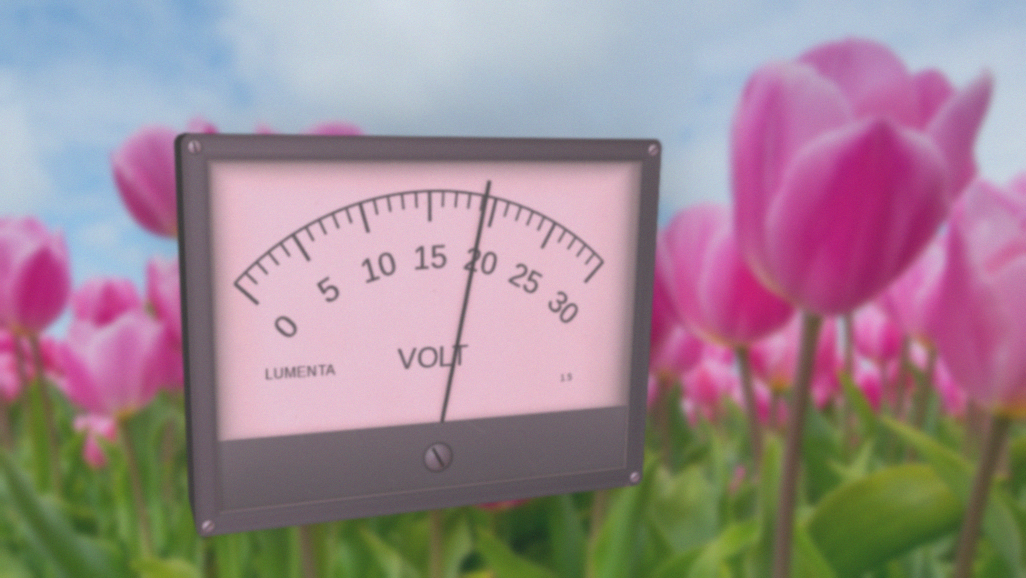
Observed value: {"value": 19, "unit": "V"}
